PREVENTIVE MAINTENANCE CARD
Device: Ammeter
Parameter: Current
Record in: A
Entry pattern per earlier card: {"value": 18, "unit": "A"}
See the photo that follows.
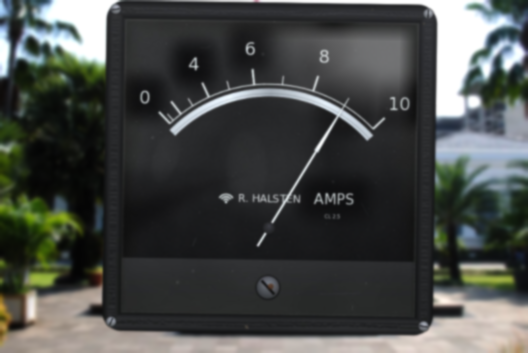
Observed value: {"value": 9, "unit": "A"}
